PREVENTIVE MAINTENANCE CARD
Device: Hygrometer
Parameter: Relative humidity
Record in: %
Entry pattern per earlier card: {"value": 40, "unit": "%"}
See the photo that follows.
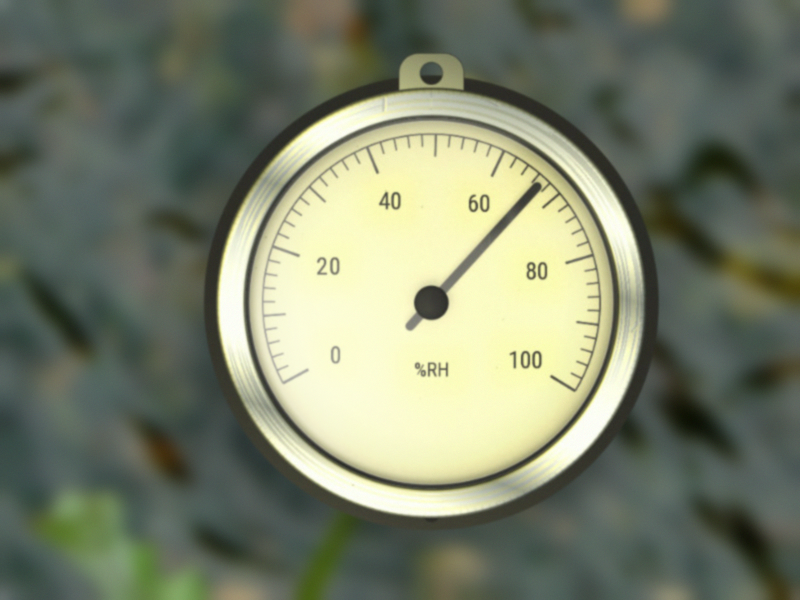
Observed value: {"value": 67, "unit": "%"}
